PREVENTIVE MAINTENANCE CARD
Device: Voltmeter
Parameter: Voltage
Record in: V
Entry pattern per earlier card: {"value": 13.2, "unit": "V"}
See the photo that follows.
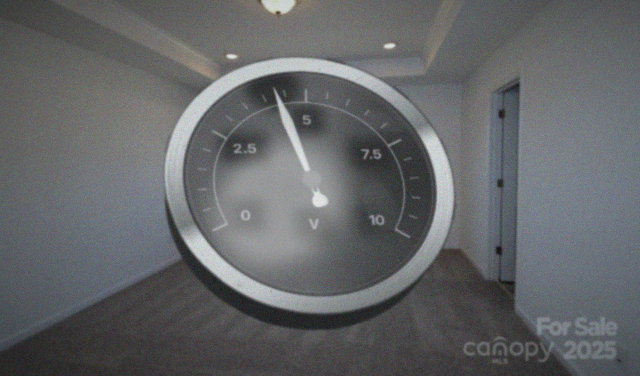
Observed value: {"value": 4.25, "unit": "V"}
